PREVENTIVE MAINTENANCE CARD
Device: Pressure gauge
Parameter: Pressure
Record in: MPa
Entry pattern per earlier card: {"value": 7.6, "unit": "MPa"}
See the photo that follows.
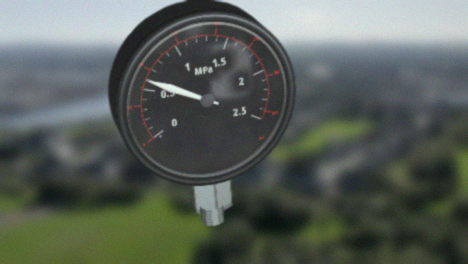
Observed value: {"value": 0.6, "unit": "MPa"}
